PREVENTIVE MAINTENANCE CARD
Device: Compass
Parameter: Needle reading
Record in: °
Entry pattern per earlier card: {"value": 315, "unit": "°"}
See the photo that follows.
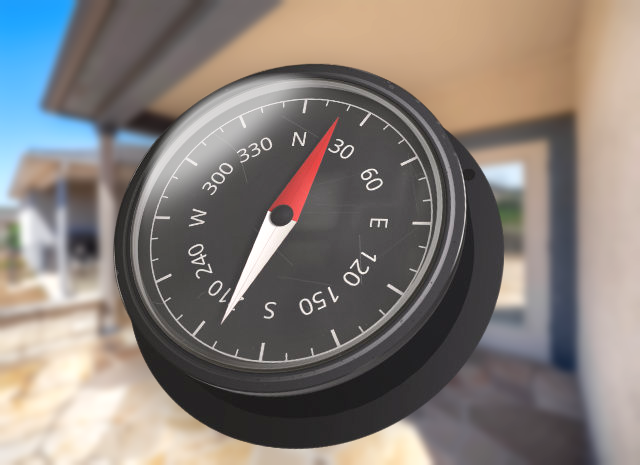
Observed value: {"value": 20, "unit": "°"}
